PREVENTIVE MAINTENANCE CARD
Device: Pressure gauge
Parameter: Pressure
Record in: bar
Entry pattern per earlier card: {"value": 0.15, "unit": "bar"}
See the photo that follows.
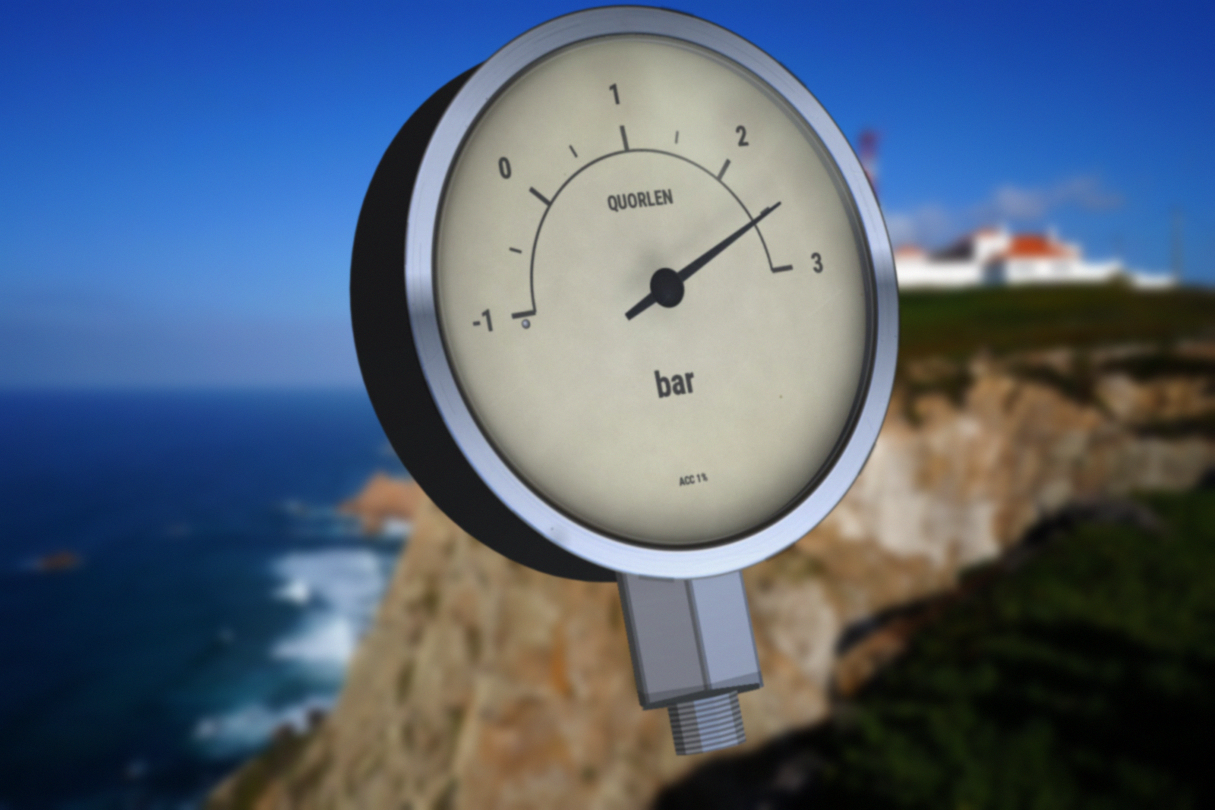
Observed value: {"value": 2.5, "unit": "bar"}
